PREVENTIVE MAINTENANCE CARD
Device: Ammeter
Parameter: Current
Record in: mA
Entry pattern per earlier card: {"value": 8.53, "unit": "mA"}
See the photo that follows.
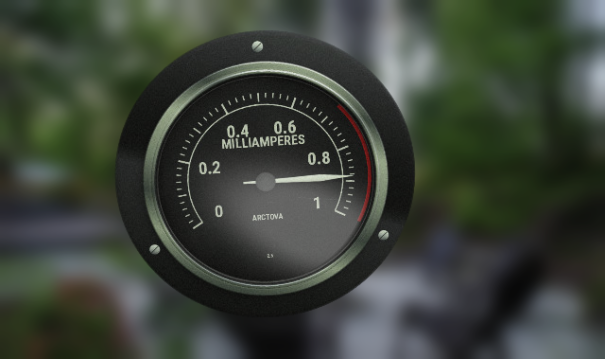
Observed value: {"value": 0.88, "unit": "mA"}
